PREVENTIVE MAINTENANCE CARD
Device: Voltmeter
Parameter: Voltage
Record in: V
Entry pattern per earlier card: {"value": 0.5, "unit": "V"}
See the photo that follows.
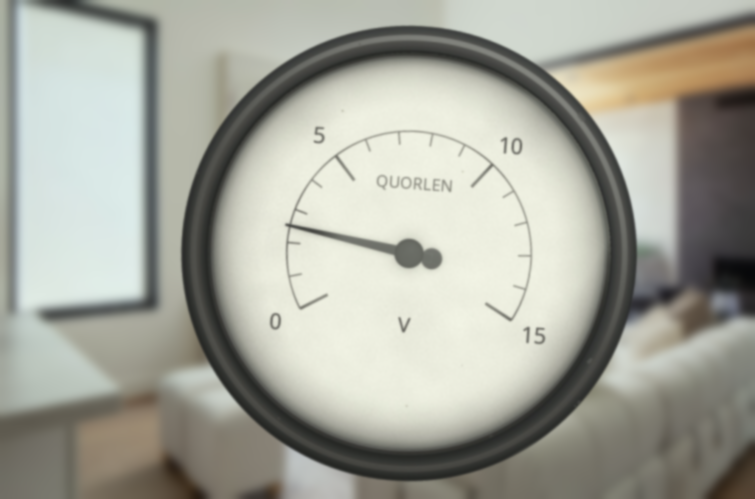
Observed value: {"value": 2.5, "unit": "V"}
